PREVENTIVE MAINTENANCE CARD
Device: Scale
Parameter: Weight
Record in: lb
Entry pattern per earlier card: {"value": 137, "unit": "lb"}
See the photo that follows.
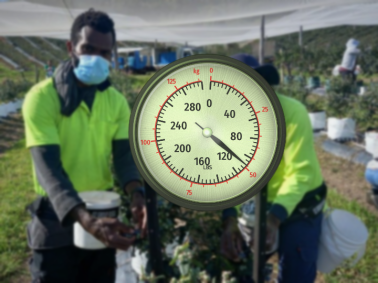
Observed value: {"value": 108, "unit": "lb"}
